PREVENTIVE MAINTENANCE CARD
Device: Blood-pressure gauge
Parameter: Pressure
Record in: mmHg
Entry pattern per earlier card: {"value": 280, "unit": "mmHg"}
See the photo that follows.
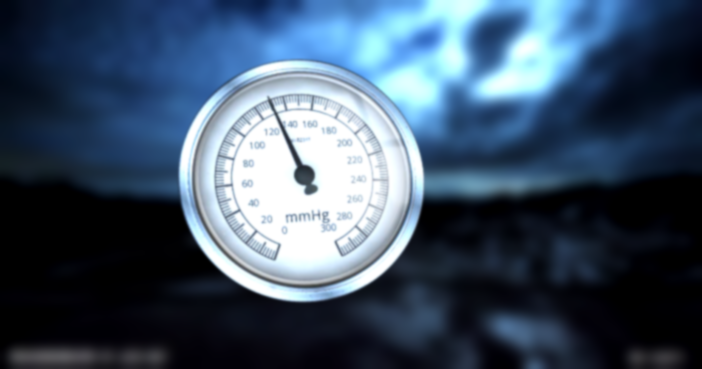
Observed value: {"value": 130, "unit": "mmHg"}
